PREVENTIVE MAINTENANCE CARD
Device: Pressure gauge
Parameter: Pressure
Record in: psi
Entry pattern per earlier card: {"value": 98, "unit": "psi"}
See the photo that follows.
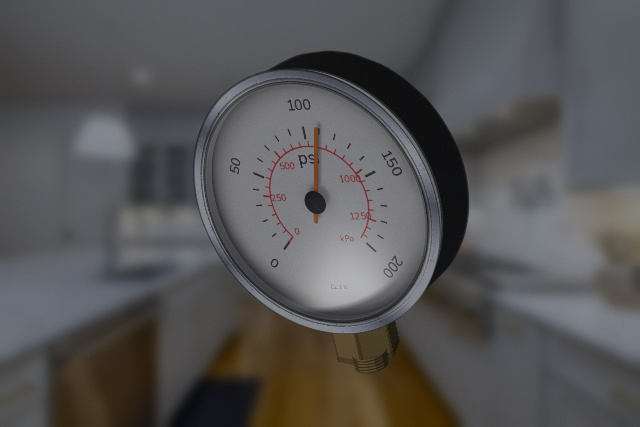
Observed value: {"value": 110, "unit": "psi"}
